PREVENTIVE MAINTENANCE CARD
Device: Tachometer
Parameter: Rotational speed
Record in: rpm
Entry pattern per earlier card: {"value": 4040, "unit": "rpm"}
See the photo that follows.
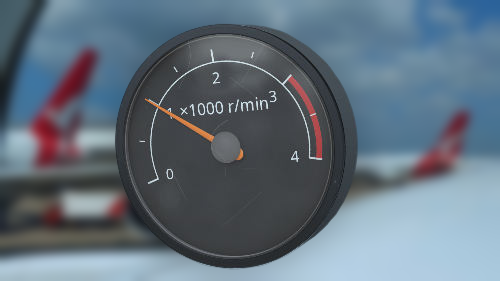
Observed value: {"value": 1000, "unit": "rpm"}
